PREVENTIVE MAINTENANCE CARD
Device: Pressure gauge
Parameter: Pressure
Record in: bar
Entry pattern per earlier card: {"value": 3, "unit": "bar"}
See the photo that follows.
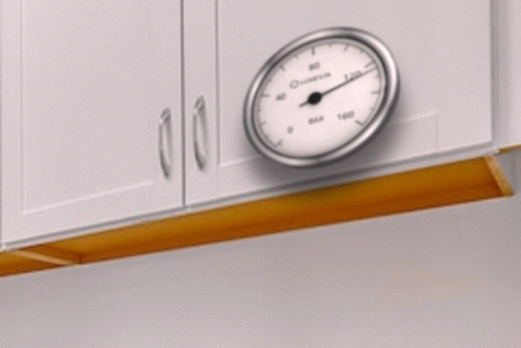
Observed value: {"value": 125, "unit": "bar"}
